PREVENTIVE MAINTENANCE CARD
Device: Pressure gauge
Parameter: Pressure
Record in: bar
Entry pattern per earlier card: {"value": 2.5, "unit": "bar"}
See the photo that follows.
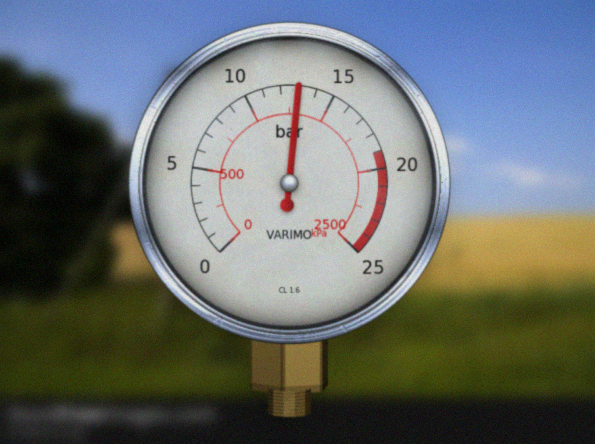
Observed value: {"value": 13, "unit": "bar"}
